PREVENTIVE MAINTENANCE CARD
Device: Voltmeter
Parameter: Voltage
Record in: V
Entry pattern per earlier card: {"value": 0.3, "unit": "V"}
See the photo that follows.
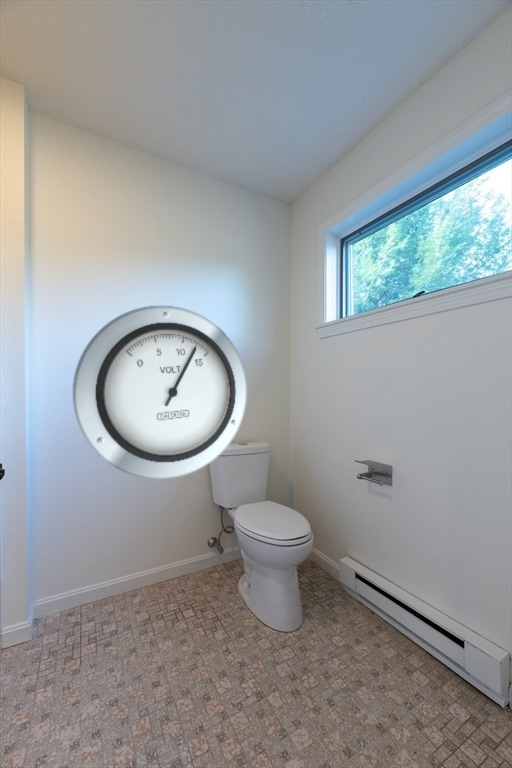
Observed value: {"value": 12.5, "unit": "V"}
